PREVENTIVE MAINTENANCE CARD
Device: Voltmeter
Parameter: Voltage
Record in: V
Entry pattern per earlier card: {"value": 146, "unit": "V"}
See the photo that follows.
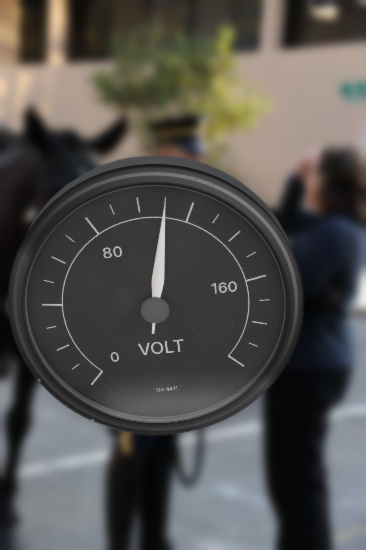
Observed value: {"value": 110, "unit": "V"}
